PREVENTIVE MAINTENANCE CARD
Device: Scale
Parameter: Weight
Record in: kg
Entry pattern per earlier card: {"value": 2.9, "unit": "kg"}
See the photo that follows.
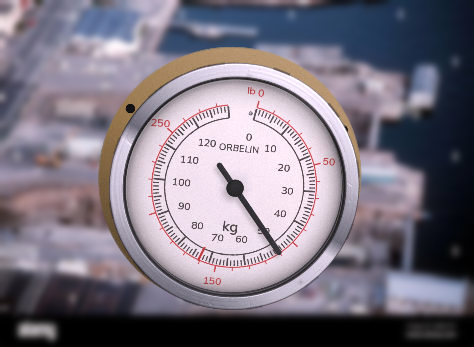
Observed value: {"value": 50, "unit": "kg"}
